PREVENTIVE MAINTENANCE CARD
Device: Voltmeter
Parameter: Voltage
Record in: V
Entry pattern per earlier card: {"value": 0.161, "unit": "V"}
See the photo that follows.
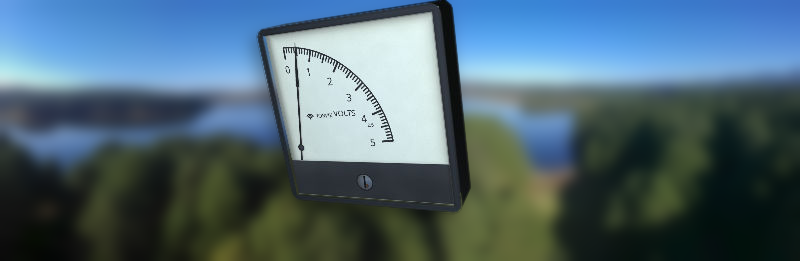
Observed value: {"value": 0.5, "unit": "V"}
